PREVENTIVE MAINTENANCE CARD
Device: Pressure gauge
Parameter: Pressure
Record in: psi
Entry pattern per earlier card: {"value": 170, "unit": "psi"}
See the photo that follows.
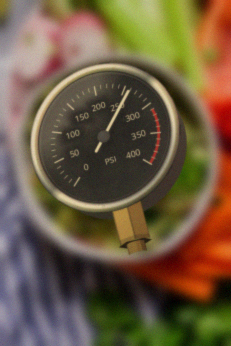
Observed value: {"value": 260, "unit": "psi"}
